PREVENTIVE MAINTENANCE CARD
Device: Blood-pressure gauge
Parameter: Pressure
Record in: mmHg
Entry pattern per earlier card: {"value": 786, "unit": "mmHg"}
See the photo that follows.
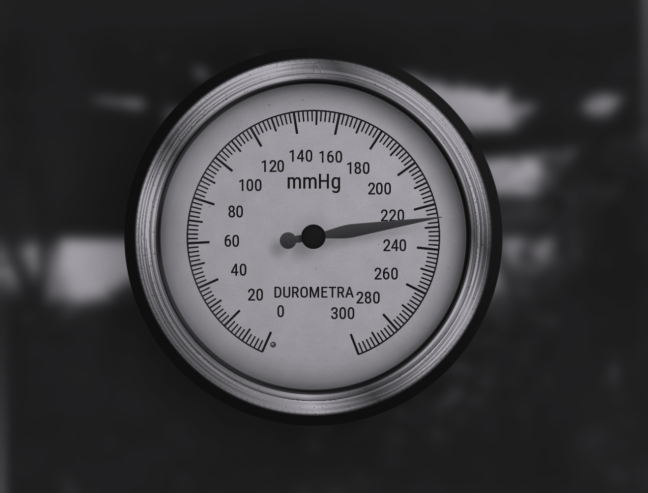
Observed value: {"value": 226, "unit": "mmHg"}
